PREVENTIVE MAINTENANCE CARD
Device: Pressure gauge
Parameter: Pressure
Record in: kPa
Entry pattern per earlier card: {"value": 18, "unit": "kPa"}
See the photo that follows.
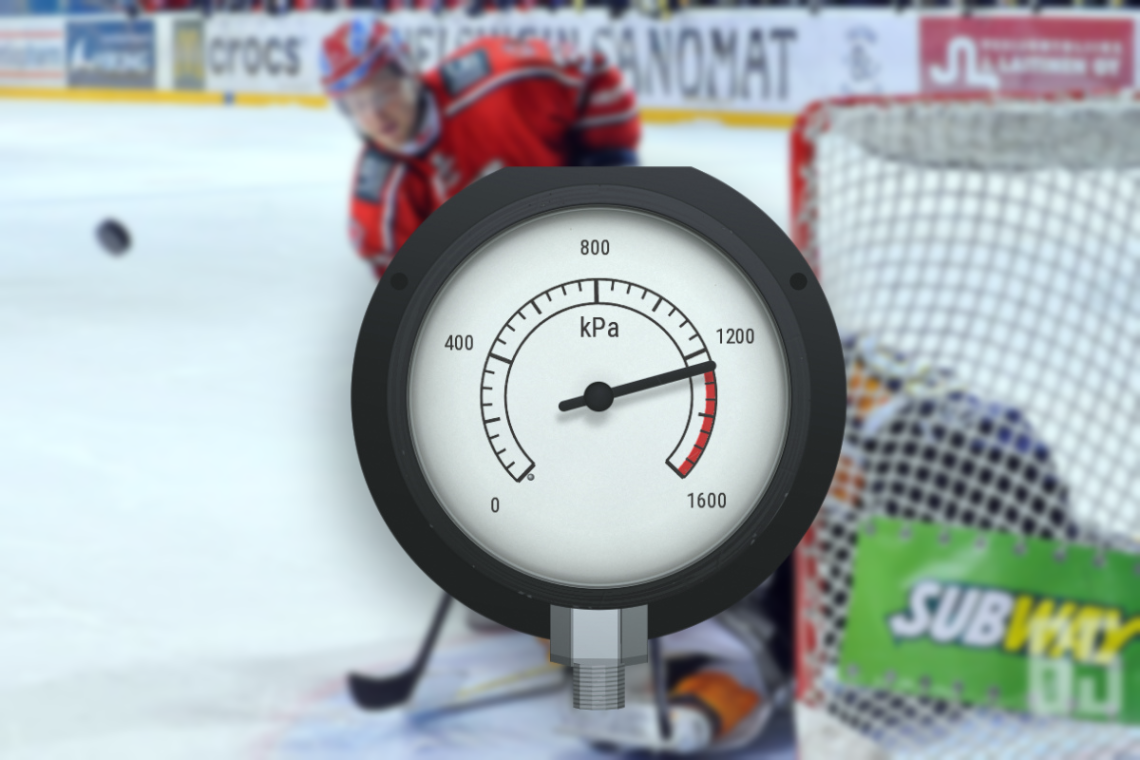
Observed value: {"value": 1250, "unit": "kPa"}
